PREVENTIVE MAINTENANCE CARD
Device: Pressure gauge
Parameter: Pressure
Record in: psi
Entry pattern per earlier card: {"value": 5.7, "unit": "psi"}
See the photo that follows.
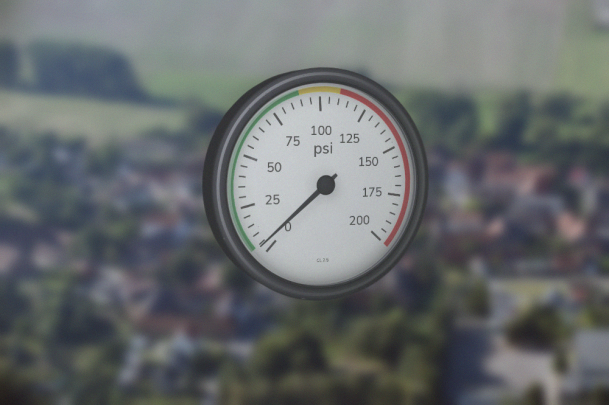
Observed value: {"value": 5, "unit": "psi"}
